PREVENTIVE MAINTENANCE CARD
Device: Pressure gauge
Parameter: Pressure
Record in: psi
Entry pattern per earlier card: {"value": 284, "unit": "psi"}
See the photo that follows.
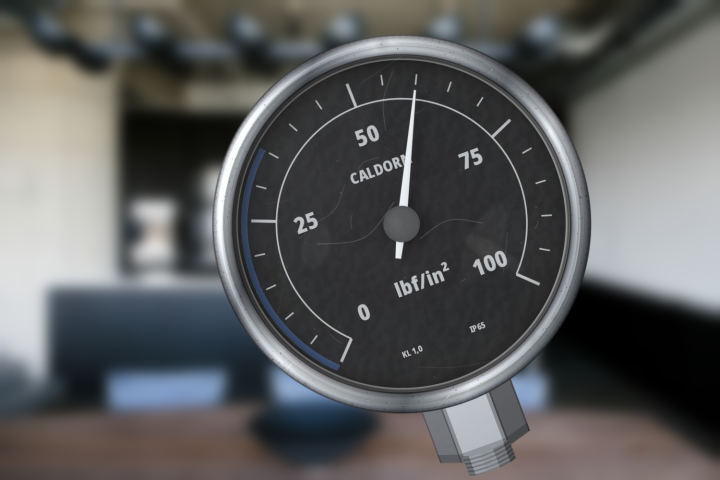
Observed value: {"value": 60, "unit": "psi"}
